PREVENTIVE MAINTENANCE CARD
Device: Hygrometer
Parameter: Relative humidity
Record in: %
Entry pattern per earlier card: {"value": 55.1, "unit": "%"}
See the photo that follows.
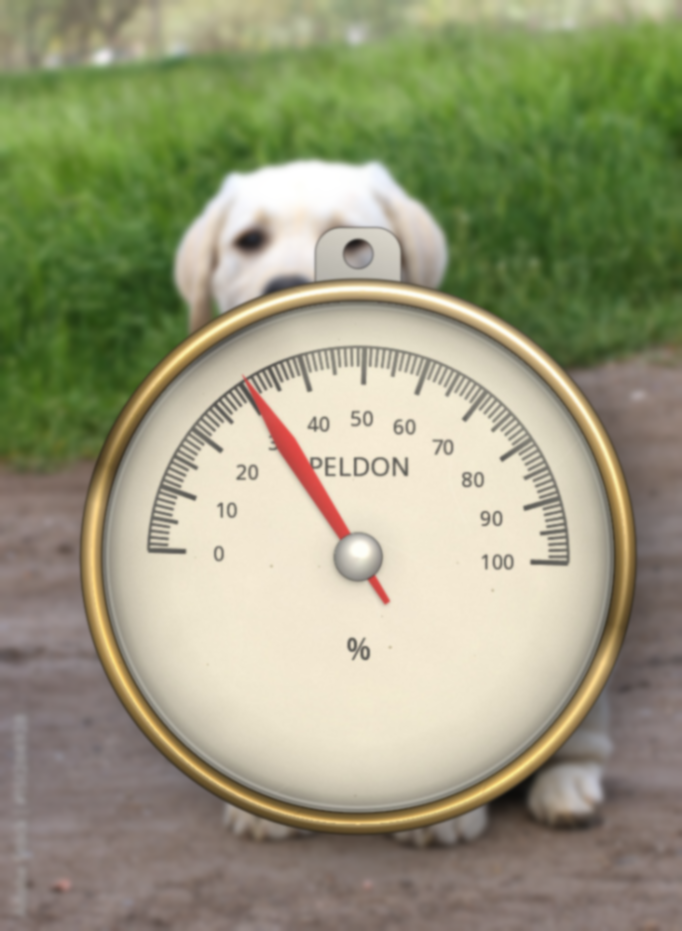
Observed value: {"value": 31, "unit": "%"}
